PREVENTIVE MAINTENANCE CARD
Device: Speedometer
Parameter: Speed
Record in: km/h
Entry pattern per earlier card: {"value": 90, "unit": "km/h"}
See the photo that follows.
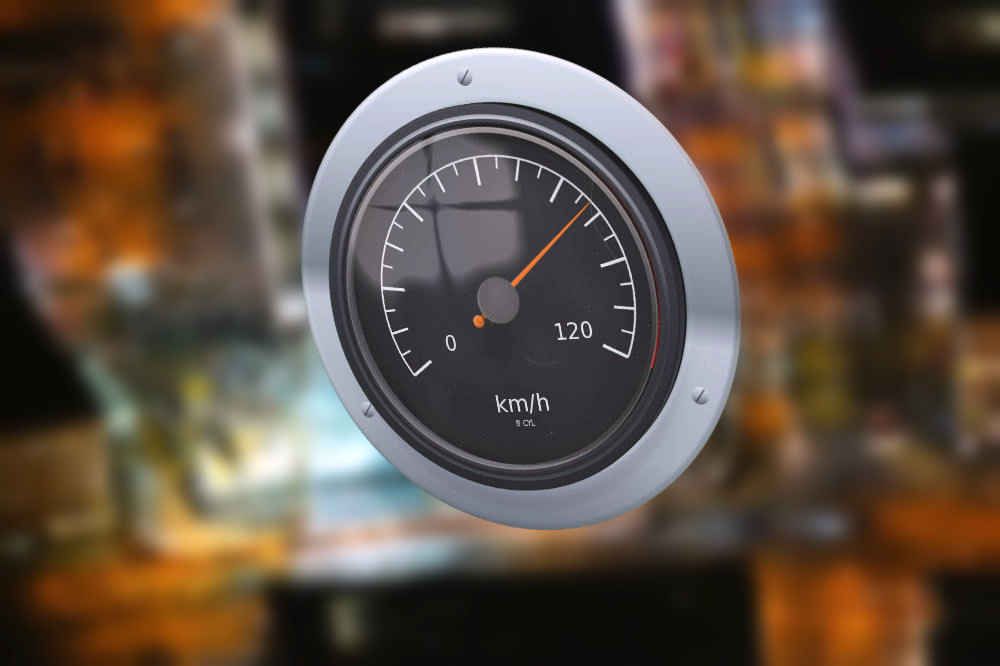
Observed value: {"value": 87.5, "unit": "km/h"}
